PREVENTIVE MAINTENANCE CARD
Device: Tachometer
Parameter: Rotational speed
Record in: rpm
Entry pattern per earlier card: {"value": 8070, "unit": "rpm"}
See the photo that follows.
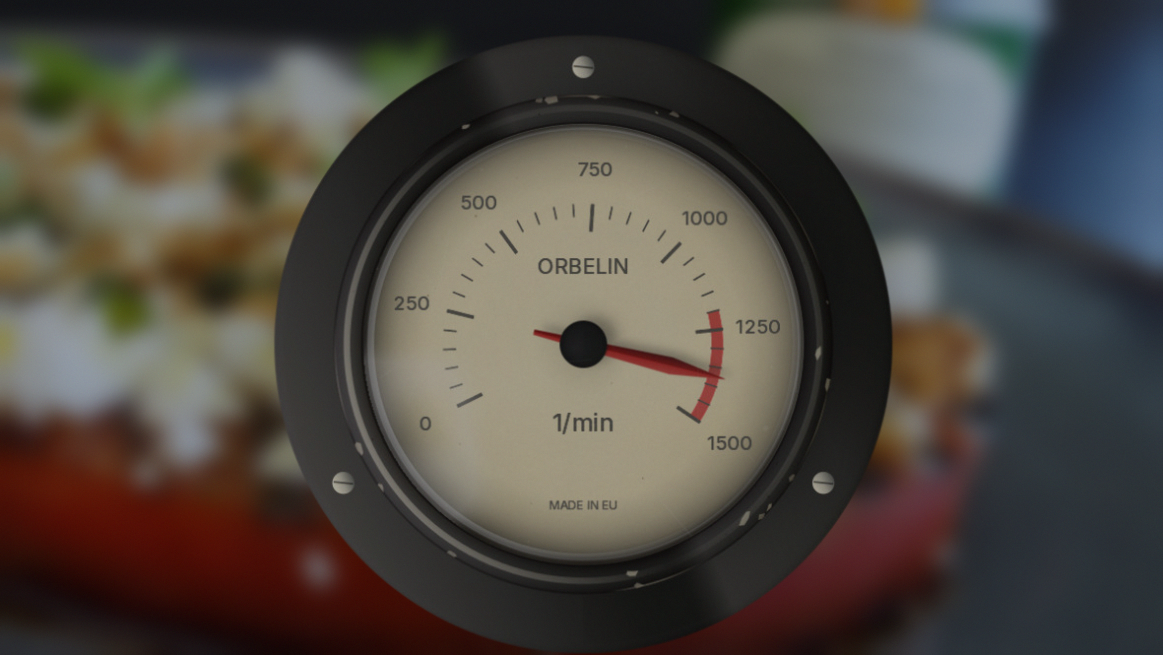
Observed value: {"value": 1375, "unit": "rpm"}
